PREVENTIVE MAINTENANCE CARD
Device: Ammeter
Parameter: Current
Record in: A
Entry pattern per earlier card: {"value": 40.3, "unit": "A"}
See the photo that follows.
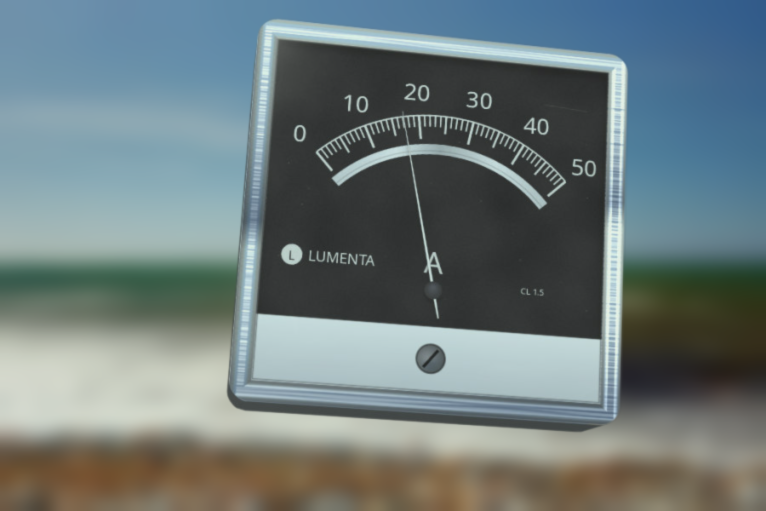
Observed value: {"value": 17, "unit": "A"}
